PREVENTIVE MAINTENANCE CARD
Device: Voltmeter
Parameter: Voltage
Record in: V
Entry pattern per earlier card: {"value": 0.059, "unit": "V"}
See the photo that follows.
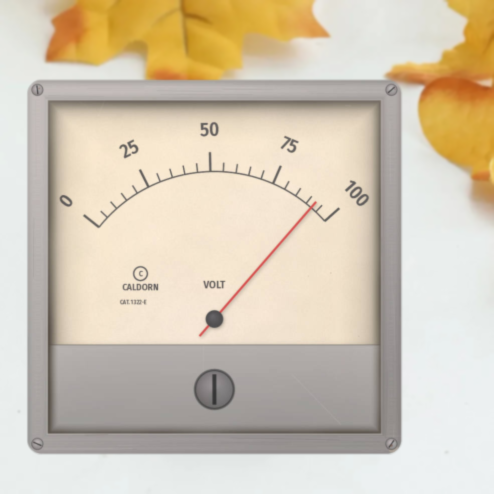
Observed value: {"value": 92.5, "unit": "V"}
